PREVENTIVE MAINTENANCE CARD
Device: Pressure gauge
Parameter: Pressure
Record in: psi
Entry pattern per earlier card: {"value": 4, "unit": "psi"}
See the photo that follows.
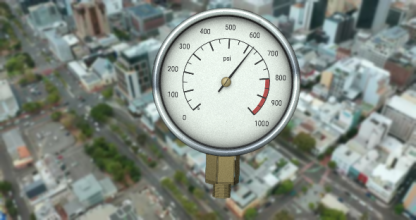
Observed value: {"value": 625, "unit": "psi"}
